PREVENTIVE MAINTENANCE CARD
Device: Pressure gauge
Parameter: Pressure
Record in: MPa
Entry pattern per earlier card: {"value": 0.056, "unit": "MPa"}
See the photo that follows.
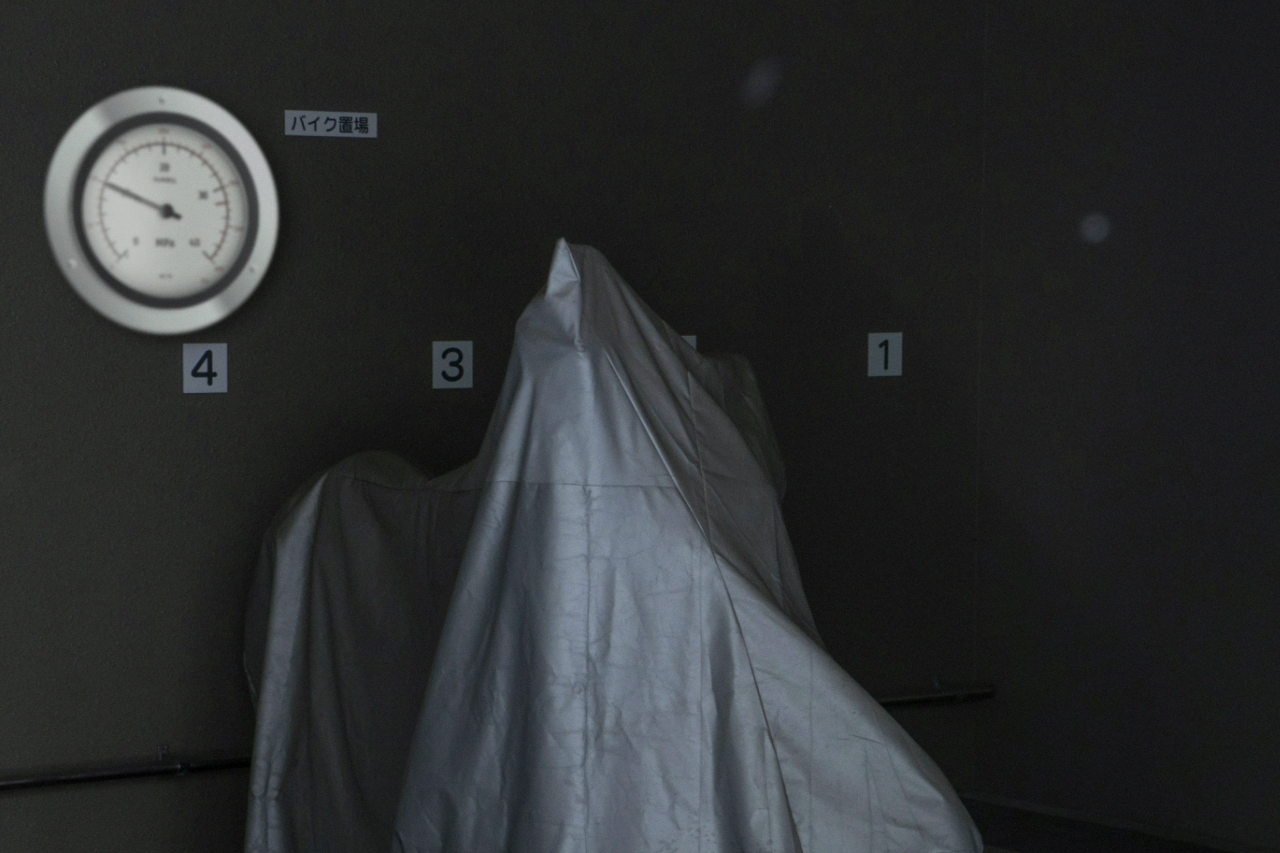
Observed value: {"value": 10, "unit": "MPa"}
